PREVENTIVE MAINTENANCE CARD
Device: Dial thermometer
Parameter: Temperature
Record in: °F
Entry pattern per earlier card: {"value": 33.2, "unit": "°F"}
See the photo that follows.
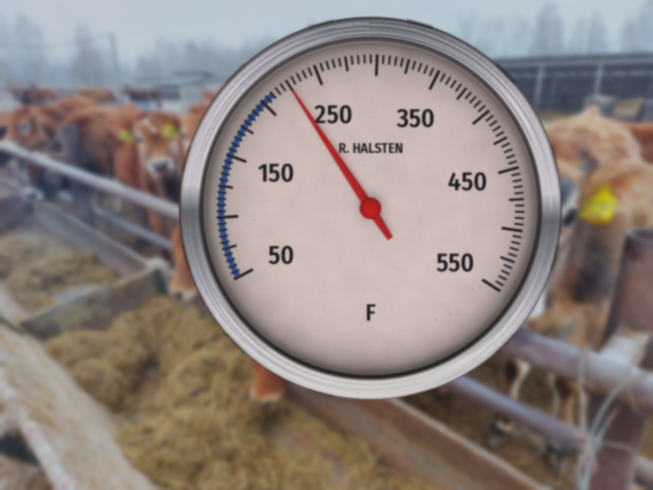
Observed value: {"value": 225, "unit": "°F"}
